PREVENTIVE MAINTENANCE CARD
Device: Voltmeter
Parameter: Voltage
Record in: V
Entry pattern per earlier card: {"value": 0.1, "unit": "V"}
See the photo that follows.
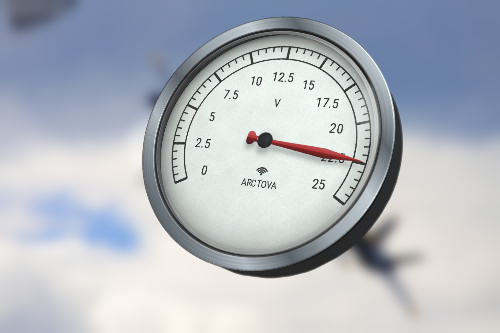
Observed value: {"value": 22.5, "unit": "V"}
